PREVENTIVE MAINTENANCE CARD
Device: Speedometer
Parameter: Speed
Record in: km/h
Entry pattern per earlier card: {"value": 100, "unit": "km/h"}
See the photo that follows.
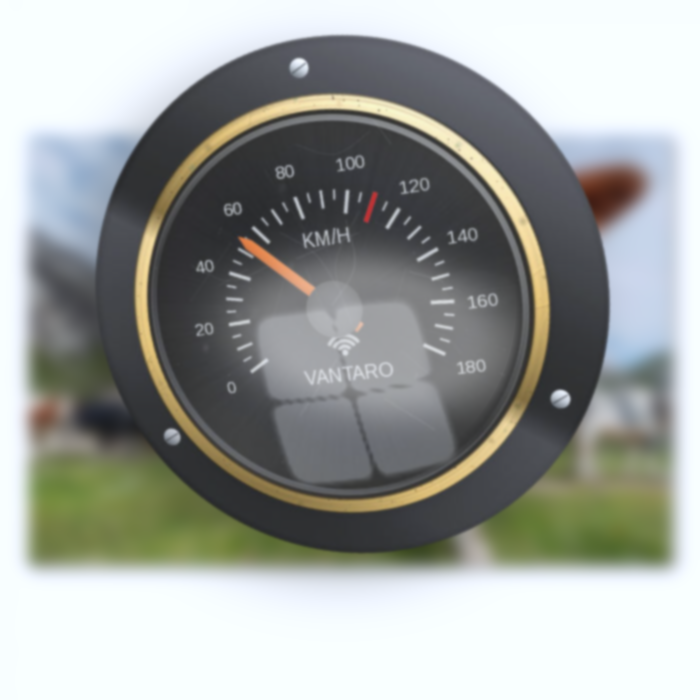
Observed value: {"value": 55, "unit": "km/h"}
